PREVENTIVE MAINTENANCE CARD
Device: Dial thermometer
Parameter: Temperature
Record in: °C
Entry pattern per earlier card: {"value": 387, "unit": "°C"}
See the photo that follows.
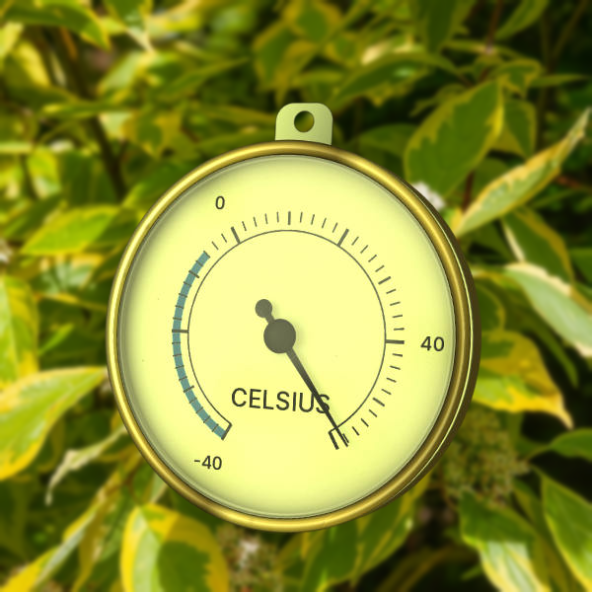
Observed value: {"value": 58, "unit": "°C"}
